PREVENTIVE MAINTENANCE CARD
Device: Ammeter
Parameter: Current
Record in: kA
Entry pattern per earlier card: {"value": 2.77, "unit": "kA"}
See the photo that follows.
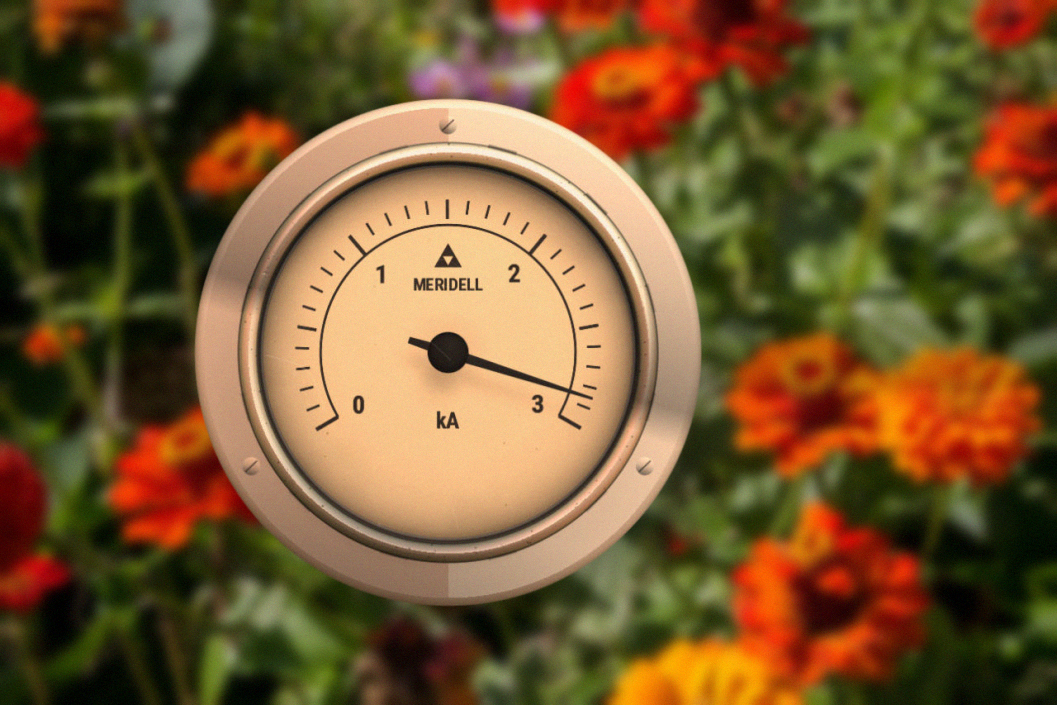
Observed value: {"value": 2.85, "unit": "kA"}
